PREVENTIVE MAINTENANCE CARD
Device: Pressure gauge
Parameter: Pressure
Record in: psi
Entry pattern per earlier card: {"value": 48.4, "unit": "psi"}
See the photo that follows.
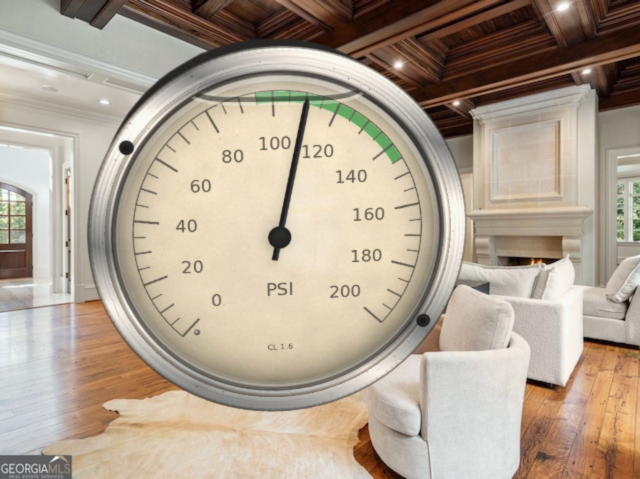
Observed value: {"value": 110, "unit": "psi"}
